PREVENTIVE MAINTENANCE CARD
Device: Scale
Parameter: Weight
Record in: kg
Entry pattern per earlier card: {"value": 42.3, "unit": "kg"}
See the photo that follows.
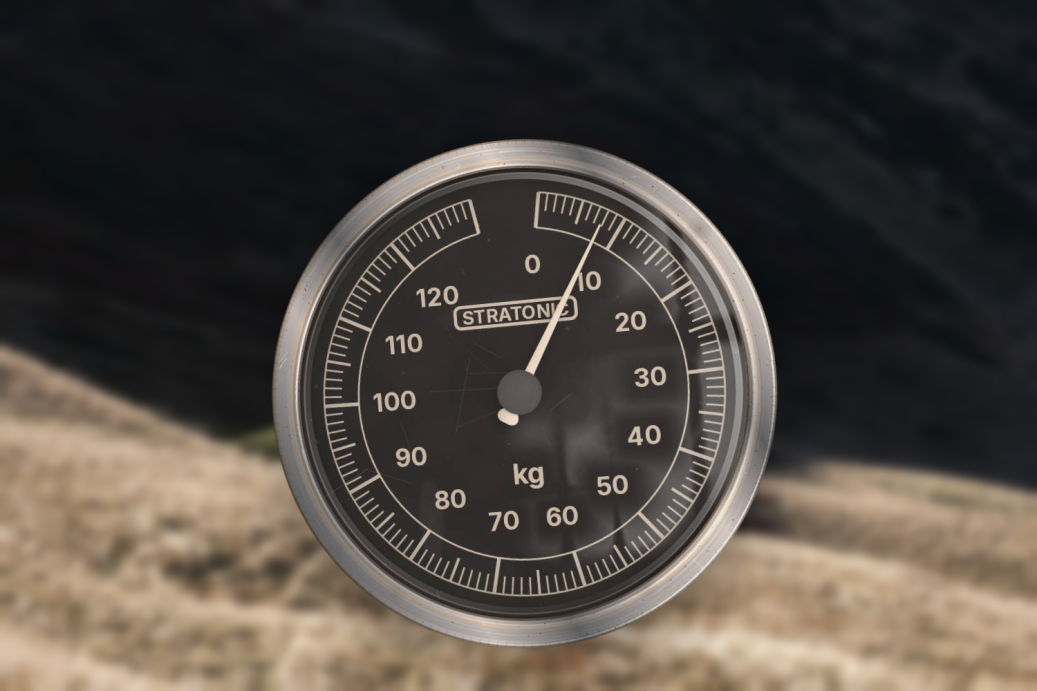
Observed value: {"value": 8, "unit": "kg"}
